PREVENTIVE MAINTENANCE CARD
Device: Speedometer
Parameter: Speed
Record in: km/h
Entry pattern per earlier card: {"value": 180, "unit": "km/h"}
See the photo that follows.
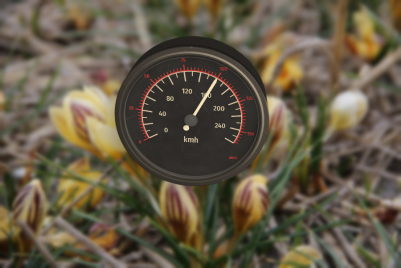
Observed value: {"value": 160, "unit": "km/h"}
